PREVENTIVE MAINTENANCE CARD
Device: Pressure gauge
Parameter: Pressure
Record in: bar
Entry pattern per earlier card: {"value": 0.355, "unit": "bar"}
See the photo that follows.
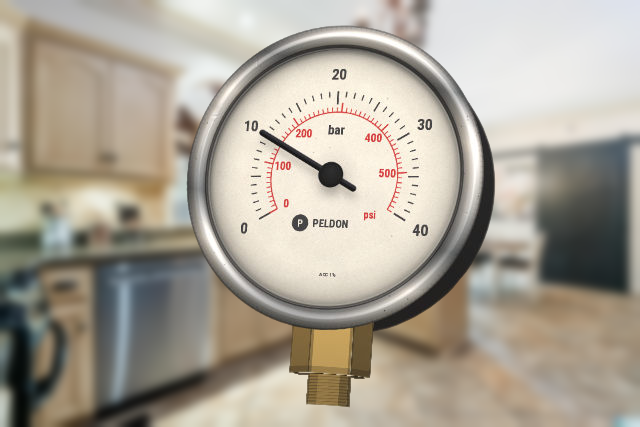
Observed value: {"value": 10, "unit": "bar"}
